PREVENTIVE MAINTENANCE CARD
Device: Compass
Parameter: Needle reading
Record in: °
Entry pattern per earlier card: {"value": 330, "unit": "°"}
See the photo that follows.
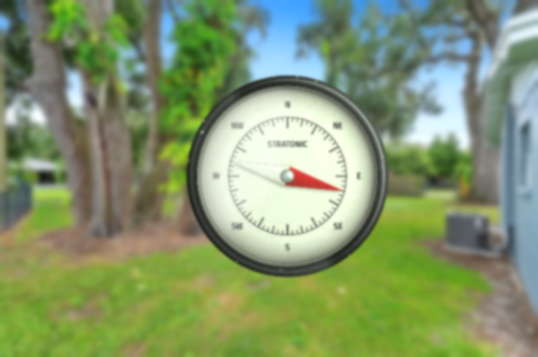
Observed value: {"value": 105, "unit": "°"}
